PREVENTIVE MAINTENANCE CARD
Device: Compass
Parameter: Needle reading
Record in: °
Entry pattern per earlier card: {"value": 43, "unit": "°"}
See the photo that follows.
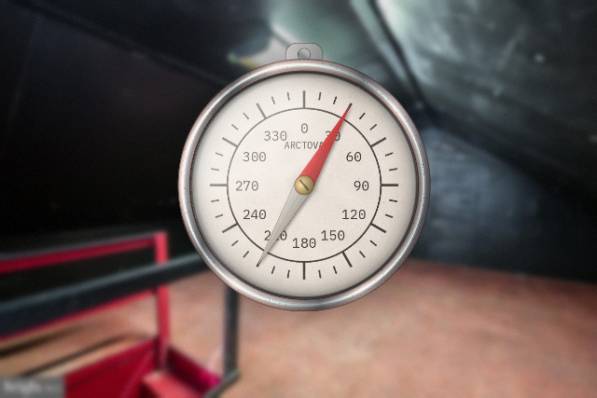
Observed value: {"value": 30, "unit": "°"}
